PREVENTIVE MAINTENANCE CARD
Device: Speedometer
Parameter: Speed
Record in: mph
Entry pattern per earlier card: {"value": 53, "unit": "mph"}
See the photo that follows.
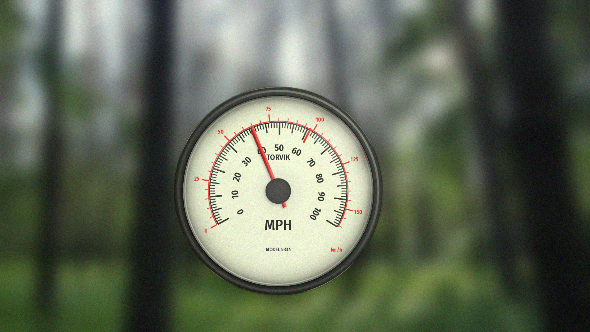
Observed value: {"value": 40, "unit": "mph"}
